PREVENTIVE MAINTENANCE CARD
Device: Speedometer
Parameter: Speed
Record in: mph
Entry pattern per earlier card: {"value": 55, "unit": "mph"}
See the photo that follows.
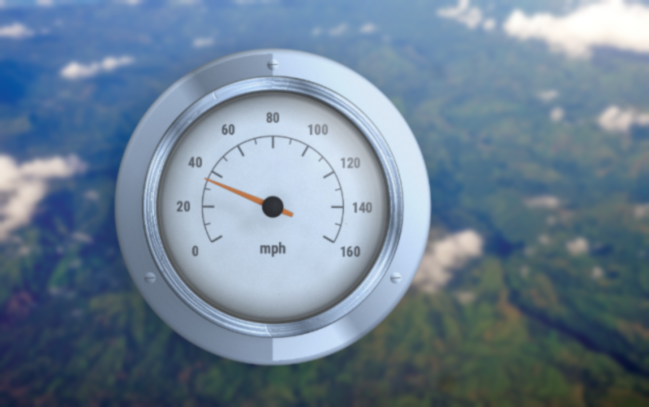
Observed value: {"value": 35, "unit": "mph"}
